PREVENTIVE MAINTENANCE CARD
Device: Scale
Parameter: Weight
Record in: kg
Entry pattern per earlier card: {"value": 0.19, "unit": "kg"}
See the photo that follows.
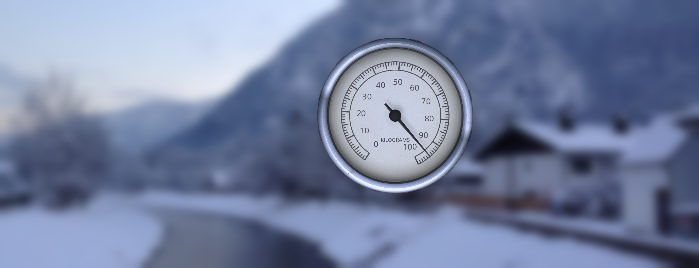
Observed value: {"value": 95, "unit": "kg"}
